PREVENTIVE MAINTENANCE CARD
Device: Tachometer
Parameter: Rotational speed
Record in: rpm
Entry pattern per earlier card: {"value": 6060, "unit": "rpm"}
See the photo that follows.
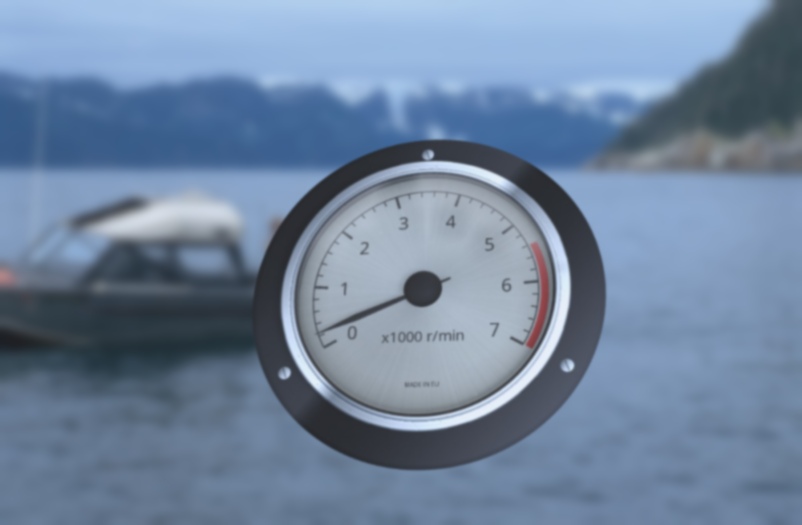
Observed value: {"value": 200, "unit": "rpm"}
